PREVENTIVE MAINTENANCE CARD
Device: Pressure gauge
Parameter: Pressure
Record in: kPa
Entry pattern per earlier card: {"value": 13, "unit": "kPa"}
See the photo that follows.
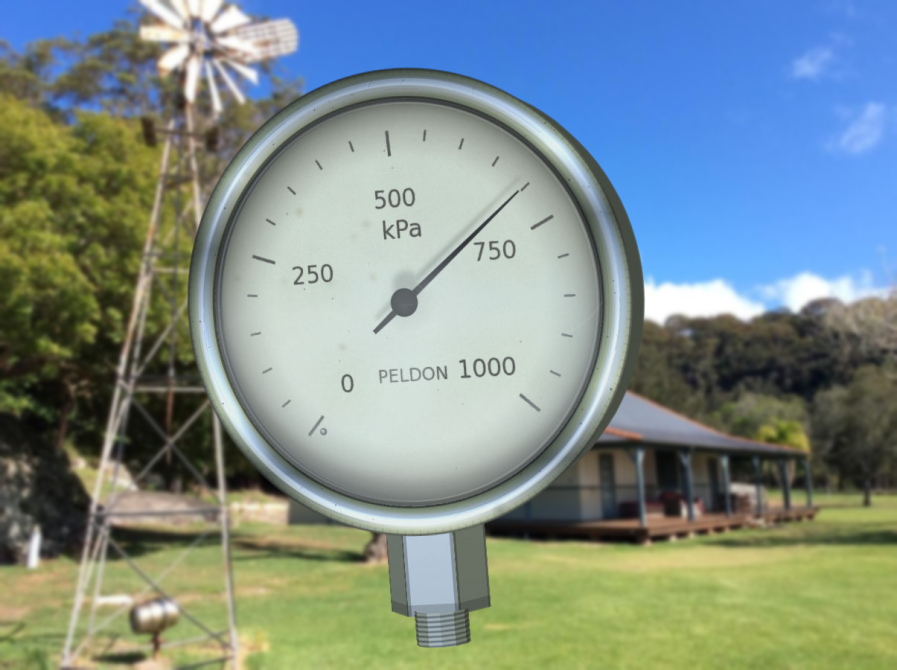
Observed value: {"value": 700, "unit": "kPa"}
